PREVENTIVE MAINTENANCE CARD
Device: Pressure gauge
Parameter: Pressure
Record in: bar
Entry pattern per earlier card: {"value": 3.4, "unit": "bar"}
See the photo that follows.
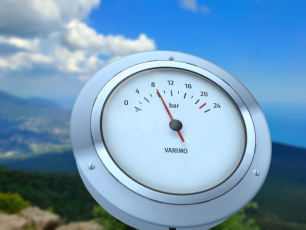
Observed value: {"value": 8, "unit": "bar"}
